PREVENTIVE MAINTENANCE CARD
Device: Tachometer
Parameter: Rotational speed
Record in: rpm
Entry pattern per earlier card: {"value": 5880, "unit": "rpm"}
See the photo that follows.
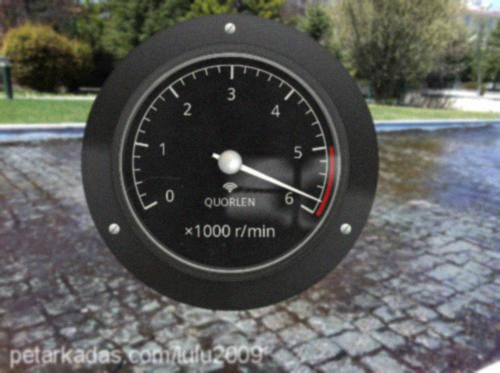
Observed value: {"value": 5800, "unit": "rpm"}
